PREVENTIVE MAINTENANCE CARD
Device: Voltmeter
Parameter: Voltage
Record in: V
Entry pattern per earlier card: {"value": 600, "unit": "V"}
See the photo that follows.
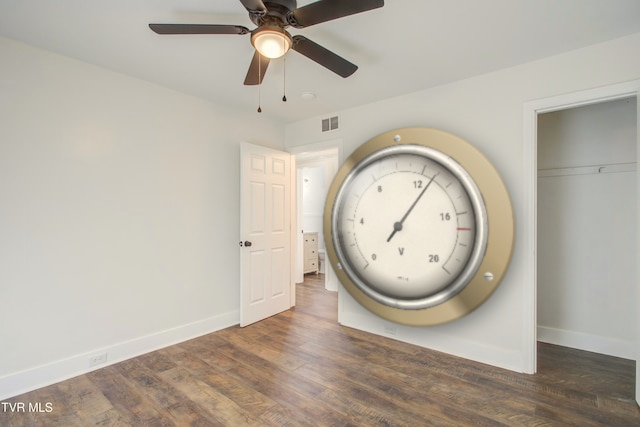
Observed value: {"value": 13, "unit": "V"}
